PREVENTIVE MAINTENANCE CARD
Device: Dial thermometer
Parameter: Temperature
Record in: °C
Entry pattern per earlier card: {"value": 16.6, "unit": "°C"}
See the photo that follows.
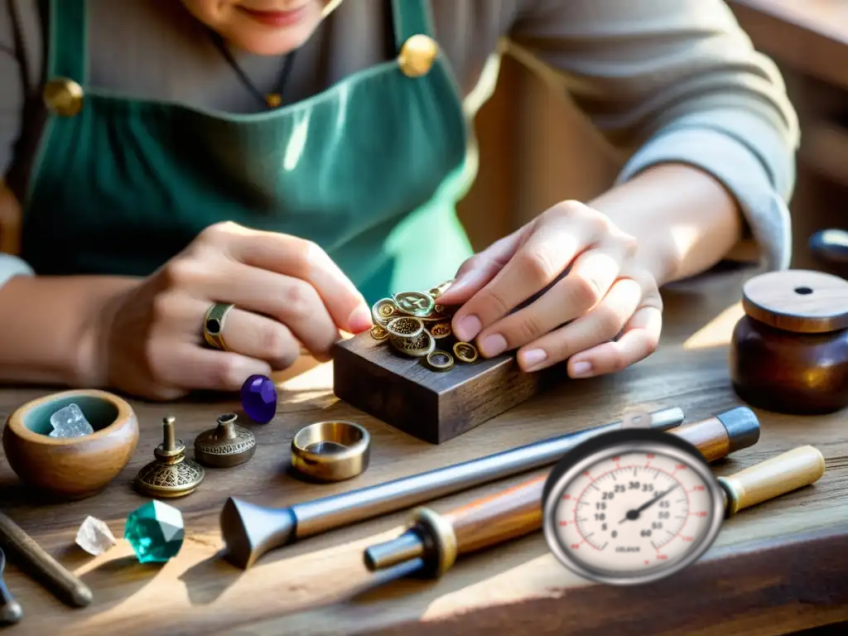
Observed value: {"value": 40, "unit": "°C"}
